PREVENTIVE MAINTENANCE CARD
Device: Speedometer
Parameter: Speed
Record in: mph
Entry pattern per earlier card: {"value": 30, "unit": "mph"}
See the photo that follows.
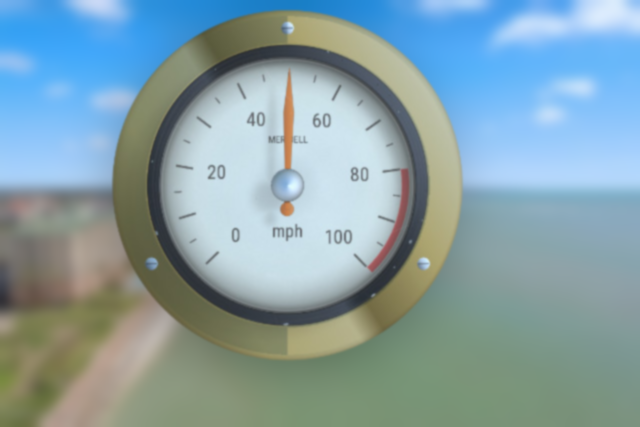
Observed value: {"value": 50, "unit": "mph"}
